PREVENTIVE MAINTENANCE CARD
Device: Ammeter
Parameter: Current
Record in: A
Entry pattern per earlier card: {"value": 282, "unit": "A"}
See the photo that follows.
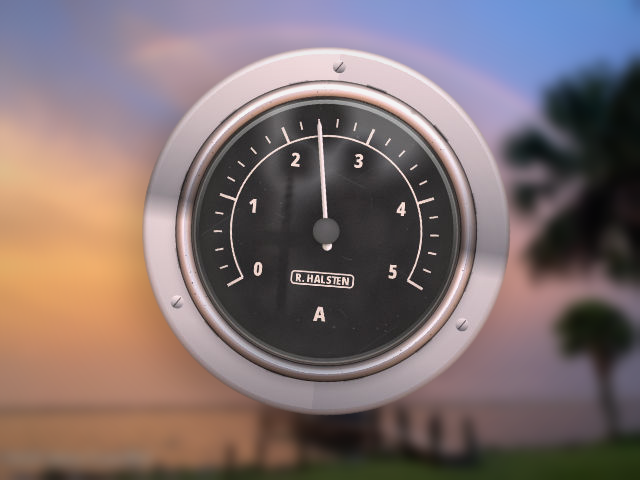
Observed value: {"value": 2.4, "unit": "A"}
